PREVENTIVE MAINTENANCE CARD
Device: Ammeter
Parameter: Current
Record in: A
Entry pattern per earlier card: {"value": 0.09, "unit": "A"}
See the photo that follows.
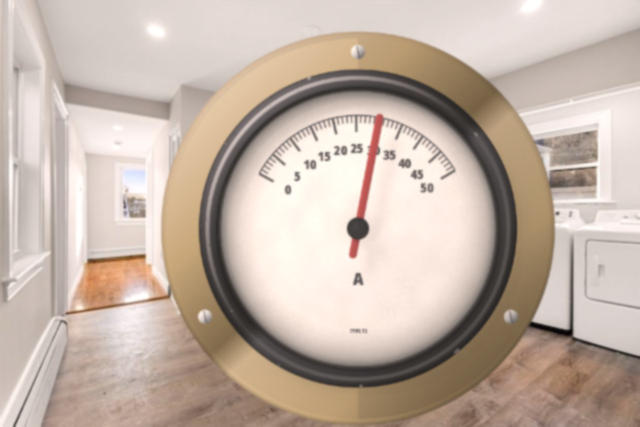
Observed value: {"value": 30, "unit": "A"}
